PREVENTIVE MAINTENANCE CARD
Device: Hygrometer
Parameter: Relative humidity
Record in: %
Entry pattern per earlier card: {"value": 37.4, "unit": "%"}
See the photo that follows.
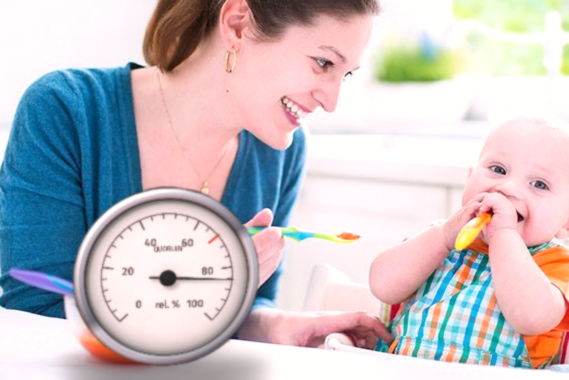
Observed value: {"value": 84, "unit": "%"}
